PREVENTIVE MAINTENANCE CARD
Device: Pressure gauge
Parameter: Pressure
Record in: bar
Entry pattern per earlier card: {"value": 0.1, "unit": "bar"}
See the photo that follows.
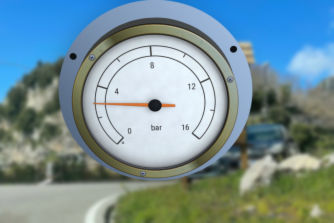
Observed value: {"value": 3, "unit": "bar"}
